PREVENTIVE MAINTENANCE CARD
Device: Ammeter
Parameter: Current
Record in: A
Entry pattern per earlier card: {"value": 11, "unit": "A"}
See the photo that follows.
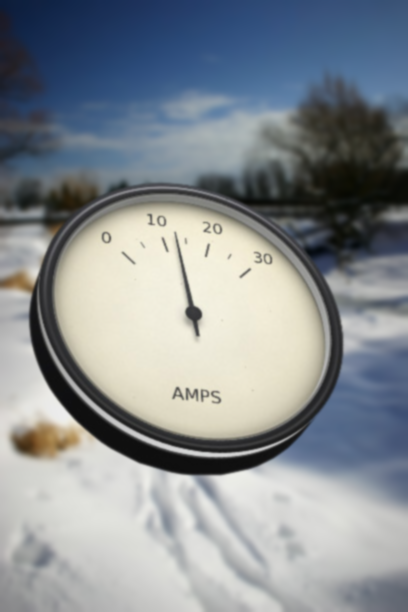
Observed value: {"value": 12.5, "unit": "A"}
